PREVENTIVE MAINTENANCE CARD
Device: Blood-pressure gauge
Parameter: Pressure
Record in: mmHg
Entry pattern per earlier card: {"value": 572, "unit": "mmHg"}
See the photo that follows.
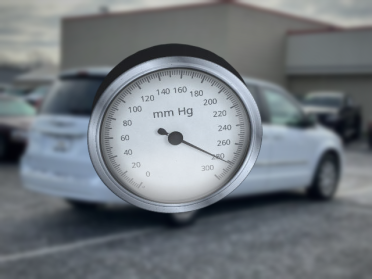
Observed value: {"value": 280, "unit": "mmHg"}
